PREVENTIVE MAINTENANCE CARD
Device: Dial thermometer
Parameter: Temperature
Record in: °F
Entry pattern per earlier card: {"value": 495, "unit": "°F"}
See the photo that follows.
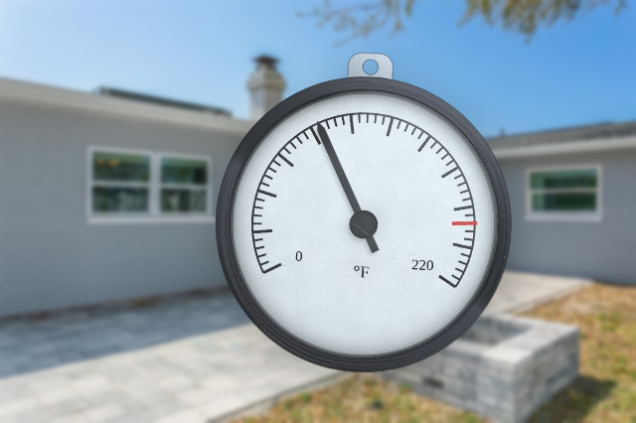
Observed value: {"value": 84, "unit": "°F"}
